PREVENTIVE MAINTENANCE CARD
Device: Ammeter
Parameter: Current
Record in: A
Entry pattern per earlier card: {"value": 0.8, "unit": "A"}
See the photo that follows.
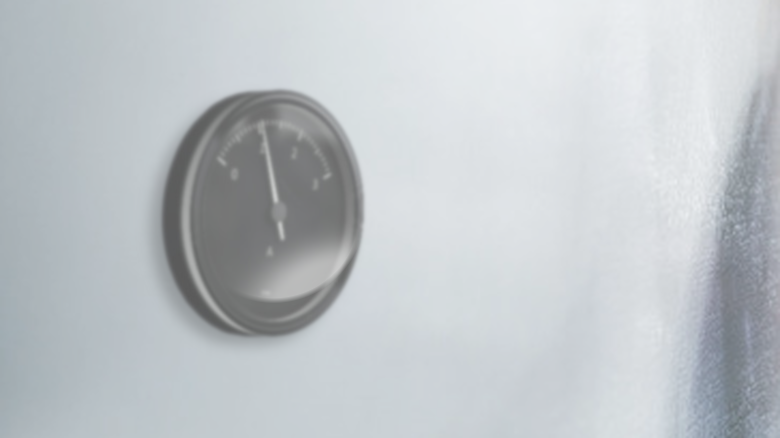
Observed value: {"value": 1, "unit": "A"}
